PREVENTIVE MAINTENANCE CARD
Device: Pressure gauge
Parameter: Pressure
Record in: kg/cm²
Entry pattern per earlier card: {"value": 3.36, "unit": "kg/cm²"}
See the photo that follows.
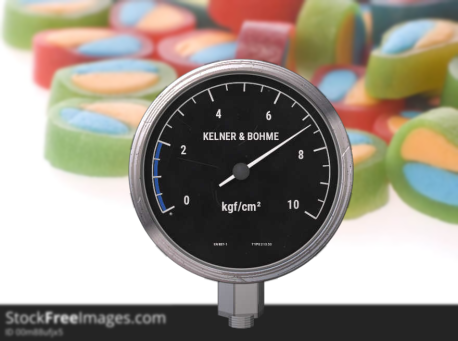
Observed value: {"value": 7.25, "unit": "kg/cm²"}
